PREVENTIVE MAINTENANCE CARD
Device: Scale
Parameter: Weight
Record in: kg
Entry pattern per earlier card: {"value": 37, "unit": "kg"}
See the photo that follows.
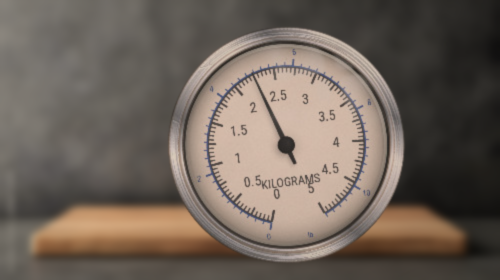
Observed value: {"value": 2.25, "unit": "kg"}
